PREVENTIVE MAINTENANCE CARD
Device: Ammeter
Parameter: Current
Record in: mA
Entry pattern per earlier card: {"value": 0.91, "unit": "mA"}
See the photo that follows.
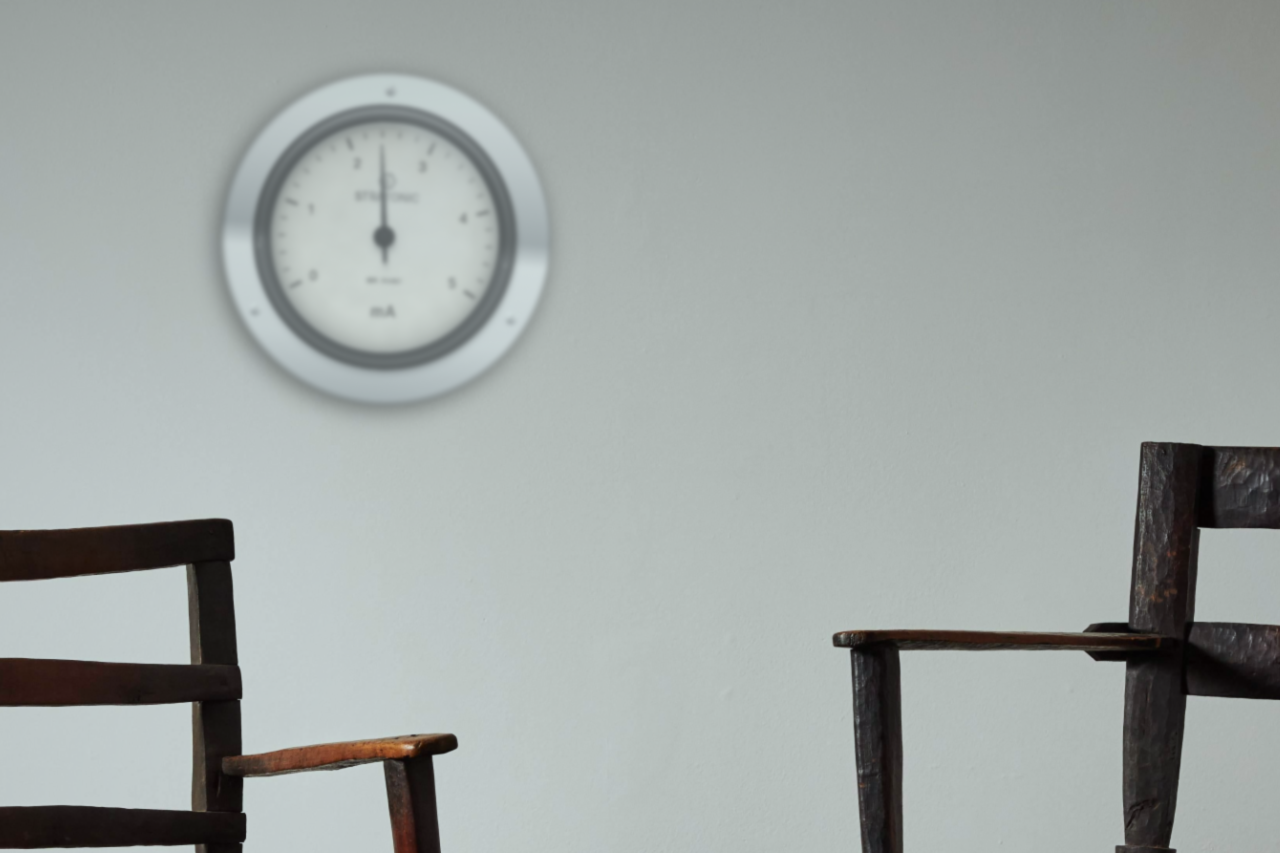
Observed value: {"value": 2.4, "unit": "mA"}
